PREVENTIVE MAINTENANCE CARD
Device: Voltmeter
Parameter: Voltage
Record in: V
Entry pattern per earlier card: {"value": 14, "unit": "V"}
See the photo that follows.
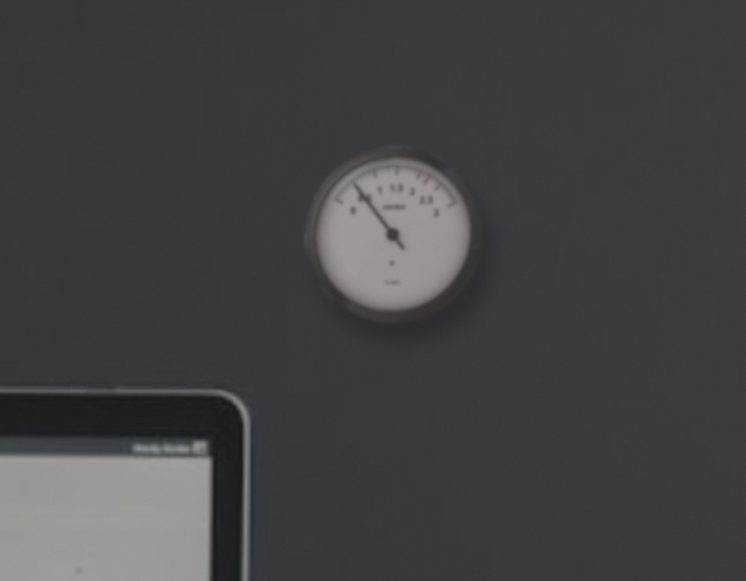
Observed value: {"value": 0.5, "unit": "V"}
